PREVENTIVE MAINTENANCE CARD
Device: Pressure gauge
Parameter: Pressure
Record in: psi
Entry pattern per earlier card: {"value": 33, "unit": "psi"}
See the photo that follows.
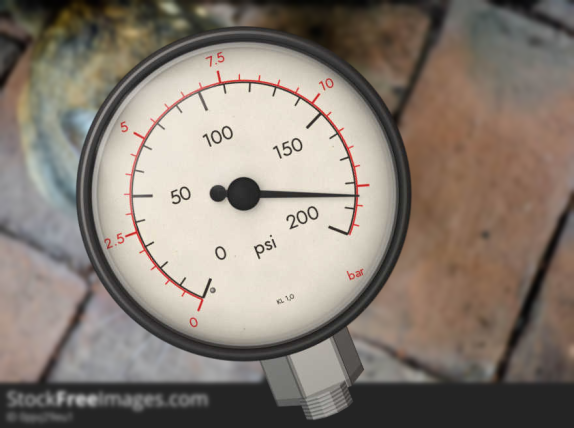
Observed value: {"value": 185, "unit": "psi"}
